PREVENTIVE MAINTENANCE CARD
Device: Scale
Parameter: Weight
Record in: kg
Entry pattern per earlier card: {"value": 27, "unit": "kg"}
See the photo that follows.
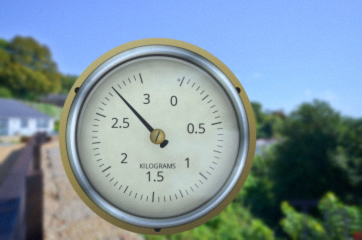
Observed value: {"value": 2.75, "unit": "kg"}
